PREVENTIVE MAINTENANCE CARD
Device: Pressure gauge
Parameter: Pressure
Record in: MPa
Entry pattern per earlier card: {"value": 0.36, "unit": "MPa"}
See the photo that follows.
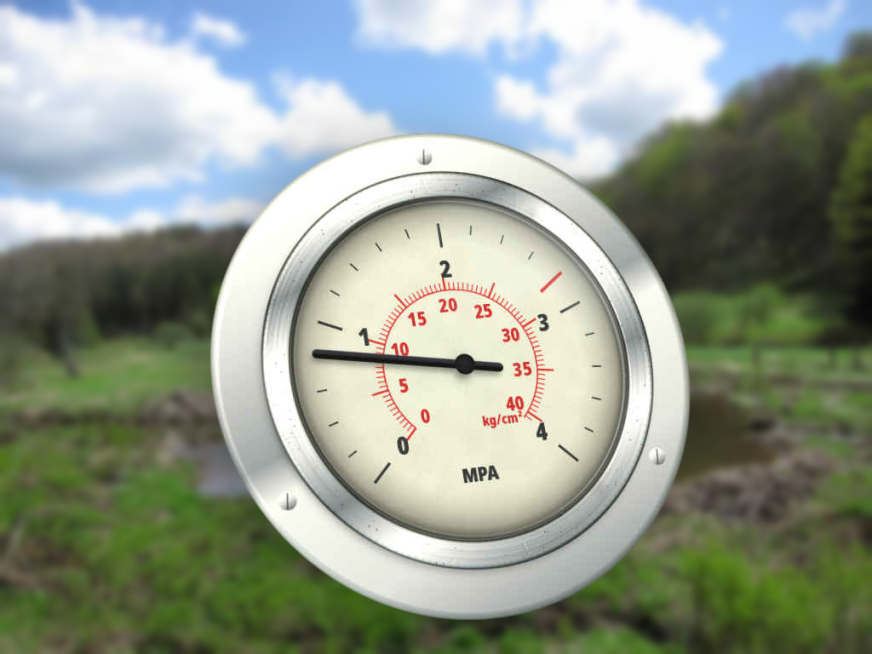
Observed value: {"value": 0.8, "unit": "MPa"}
